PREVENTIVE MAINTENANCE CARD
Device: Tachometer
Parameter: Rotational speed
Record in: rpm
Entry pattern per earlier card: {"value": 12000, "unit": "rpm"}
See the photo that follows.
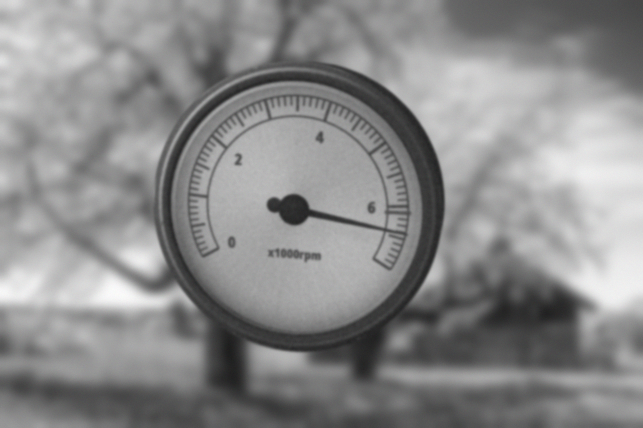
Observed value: {"value": 6400, "unit": "rpm"}
